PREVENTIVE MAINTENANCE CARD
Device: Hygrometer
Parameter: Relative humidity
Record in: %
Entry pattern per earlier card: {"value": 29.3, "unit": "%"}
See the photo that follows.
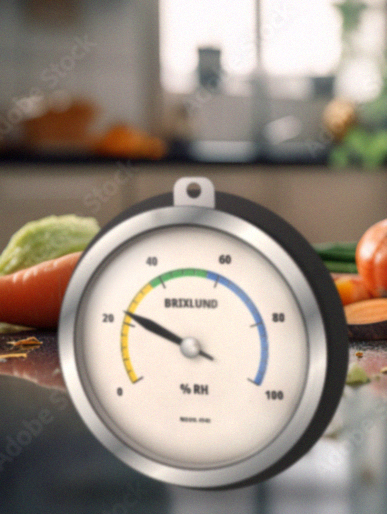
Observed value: {"value": 24, "unit": "%"}
